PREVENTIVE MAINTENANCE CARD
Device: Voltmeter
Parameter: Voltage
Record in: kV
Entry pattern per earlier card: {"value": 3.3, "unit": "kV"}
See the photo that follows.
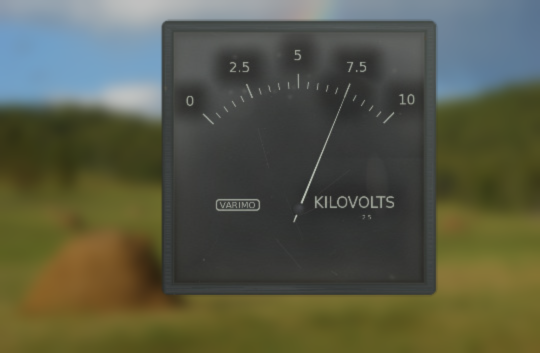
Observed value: {"value": 7.5, "unit": "kV"}
